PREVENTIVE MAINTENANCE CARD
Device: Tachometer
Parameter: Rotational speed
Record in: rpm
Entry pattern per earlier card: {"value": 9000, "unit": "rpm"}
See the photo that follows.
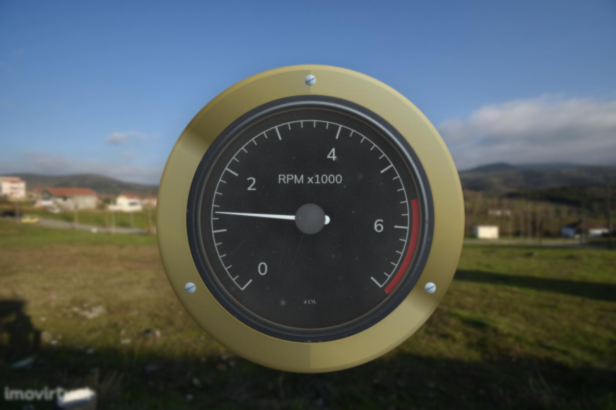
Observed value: {"value": 1300, "unit": "rpm"}
